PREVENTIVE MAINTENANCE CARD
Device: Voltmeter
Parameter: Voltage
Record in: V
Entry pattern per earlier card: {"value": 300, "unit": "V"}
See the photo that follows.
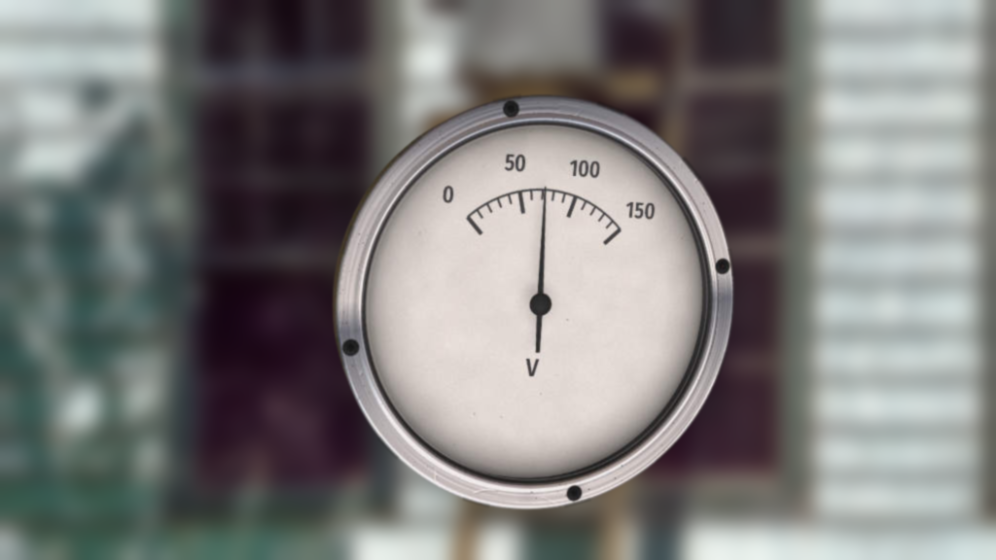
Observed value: {"value": 70, "unit": "V"}
